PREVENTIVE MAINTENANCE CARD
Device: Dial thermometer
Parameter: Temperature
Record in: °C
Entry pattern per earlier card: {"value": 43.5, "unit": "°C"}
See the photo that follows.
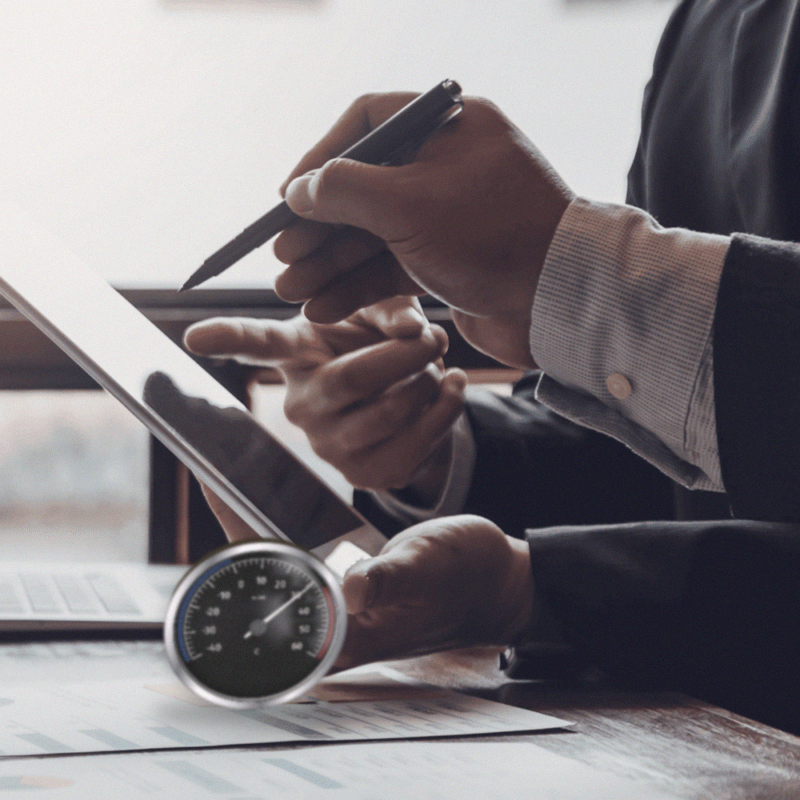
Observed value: {"value": 30, "unit": "°C"}
